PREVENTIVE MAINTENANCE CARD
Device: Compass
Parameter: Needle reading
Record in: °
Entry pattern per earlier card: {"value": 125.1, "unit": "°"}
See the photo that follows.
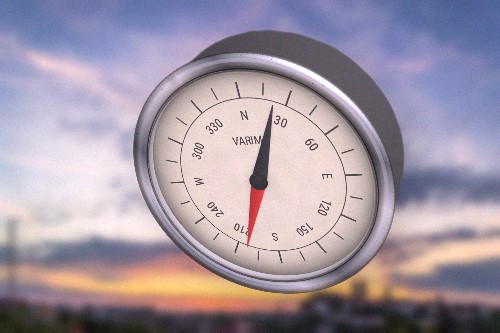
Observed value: {"value": 202.5, "unit": "°"}
